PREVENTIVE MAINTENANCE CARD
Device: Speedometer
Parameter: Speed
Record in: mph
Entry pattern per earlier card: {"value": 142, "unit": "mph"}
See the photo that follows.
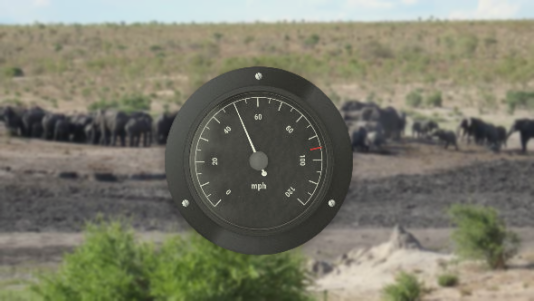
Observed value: {"value": 50, "unit": "mph"}
